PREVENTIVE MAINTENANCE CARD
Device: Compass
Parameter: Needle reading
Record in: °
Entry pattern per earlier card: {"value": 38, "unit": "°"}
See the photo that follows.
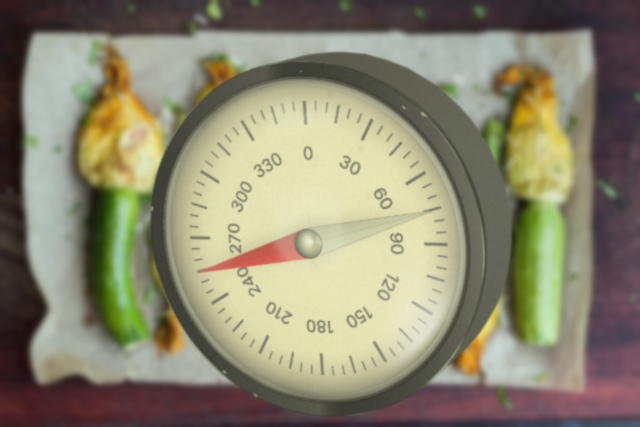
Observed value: {"value": 255, "unit": "°"}
